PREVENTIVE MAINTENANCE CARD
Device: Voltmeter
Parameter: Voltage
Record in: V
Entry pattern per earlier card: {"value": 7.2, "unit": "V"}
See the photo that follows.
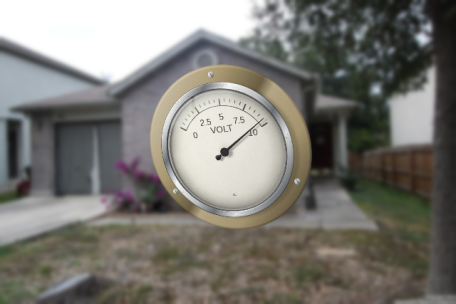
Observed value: {"value": 9.5, "unit": "V"}
